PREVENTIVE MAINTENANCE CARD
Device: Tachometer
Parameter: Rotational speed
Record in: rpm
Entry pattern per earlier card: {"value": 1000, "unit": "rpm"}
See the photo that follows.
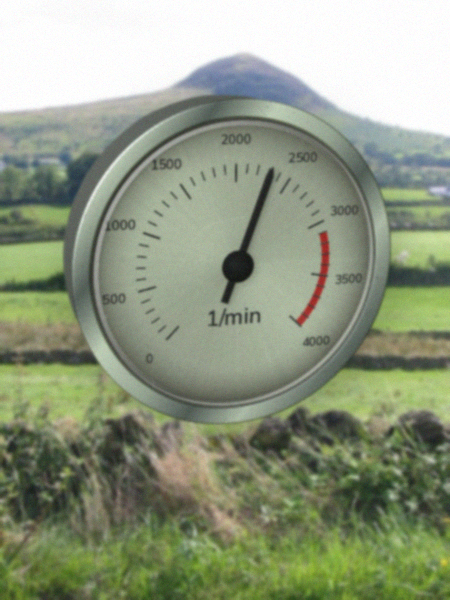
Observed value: {"value": 2300, "unit": "rpm"}
